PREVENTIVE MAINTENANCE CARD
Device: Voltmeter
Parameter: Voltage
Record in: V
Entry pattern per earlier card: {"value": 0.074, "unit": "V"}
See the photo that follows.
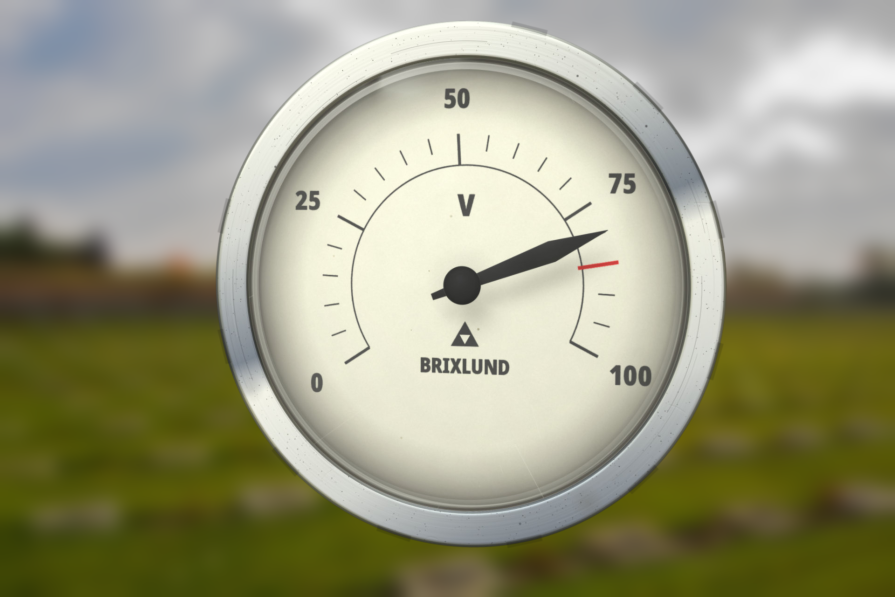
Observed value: {"value": 80, "unit": "V"}
